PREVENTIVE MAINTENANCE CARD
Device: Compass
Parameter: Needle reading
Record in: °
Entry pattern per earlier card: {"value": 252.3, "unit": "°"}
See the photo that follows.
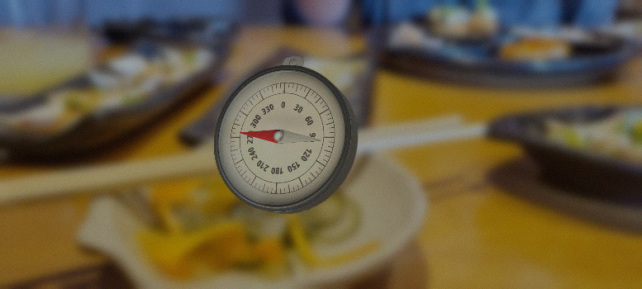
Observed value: {"value": 275, "unit": "°"}
